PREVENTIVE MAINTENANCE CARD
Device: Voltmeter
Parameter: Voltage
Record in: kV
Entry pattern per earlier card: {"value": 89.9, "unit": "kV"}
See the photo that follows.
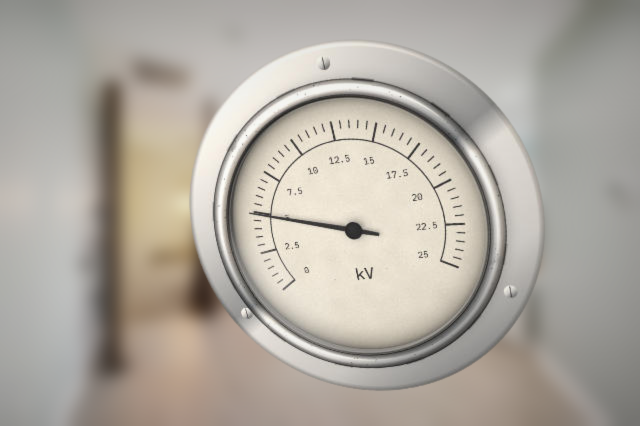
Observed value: {"value": 5, "unit": "kV"}
